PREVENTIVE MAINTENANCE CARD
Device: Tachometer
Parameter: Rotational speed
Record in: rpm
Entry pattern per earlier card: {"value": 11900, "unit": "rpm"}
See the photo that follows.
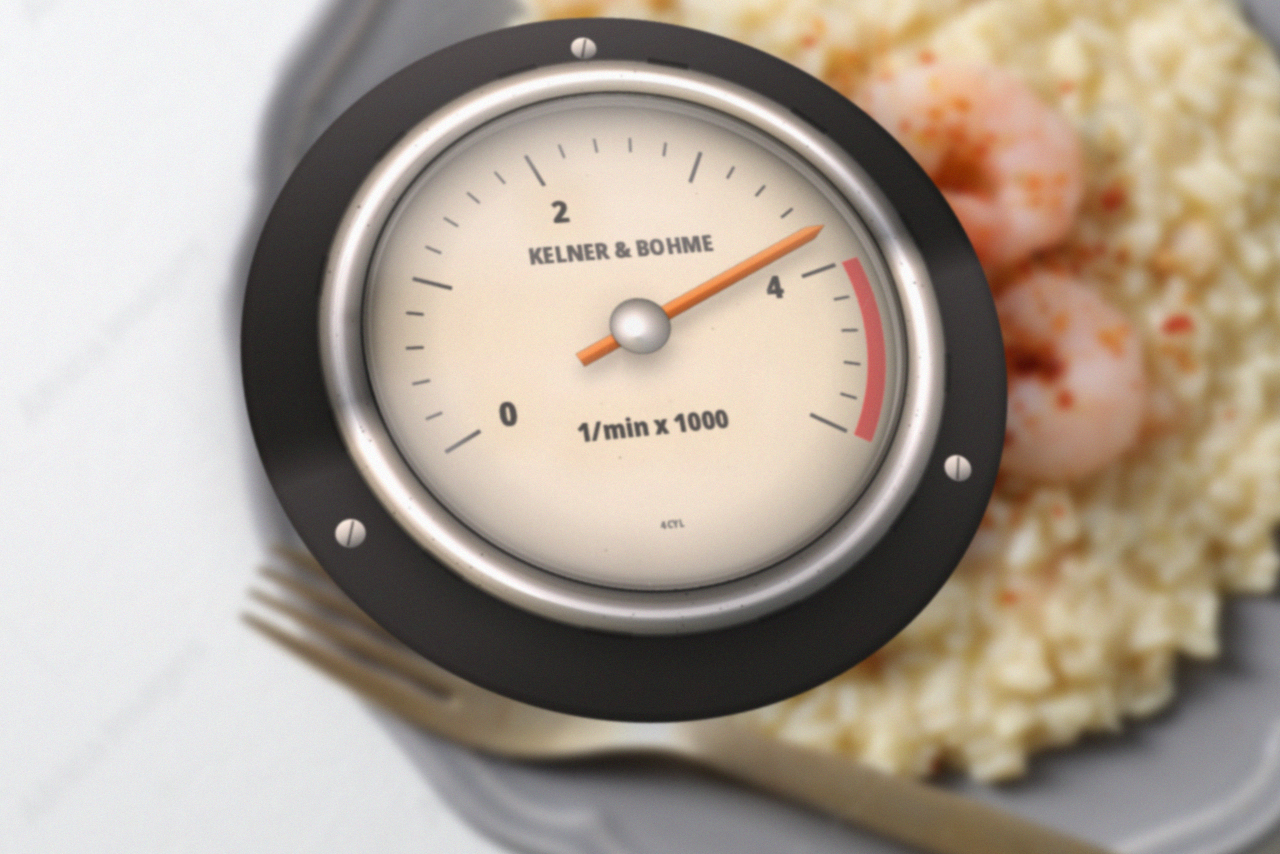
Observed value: {"value": 3800, "unit": "rpm"}
